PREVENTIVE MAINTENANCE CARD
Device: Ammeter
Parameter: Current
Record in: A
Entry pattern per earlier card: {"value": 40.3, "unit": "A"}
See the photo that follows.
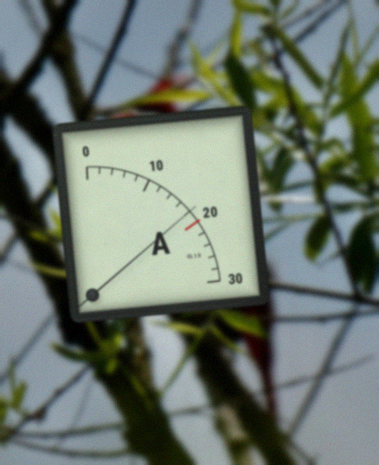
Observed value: {"value": 18, "unit": "A"}
